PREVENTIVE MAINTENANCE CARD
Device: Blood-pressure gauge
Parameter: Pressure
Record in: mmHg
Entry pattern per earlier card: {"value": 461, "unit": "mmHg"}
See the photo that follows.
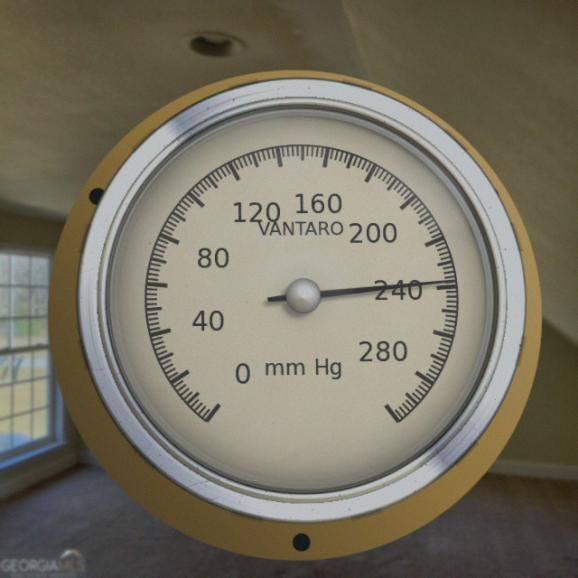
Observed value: {"value": 238, "unit": "mmHg"}
